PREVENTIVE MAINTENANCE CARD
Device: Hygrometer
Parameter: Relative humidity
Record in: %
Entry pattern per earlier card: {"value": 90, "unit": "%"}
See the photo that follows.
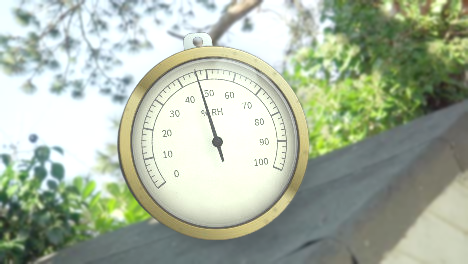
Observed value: {"value": 46, "unit": "%"}
